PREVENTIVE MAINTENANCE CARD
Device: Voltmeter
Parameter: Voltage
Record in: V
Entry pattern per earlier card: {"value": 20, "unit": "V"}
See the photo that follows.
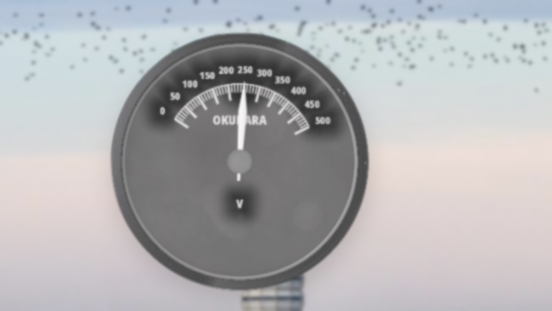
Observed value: {"value": 250, "unit": "V"}
